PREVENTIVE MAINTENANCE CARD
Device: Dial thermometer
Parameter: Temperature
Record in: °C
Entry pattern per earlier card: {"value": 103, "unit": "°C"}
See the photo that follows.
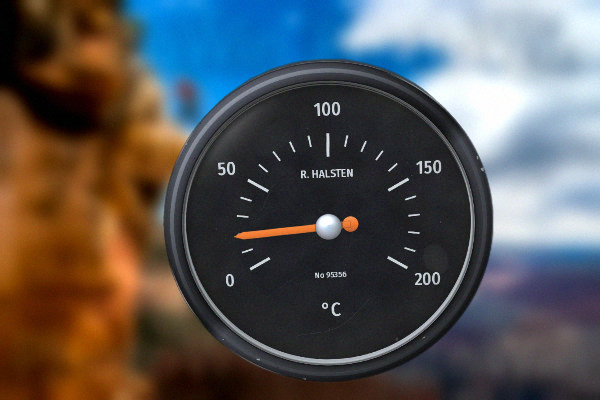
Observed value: {"value": 20, "unit": "°C"}
